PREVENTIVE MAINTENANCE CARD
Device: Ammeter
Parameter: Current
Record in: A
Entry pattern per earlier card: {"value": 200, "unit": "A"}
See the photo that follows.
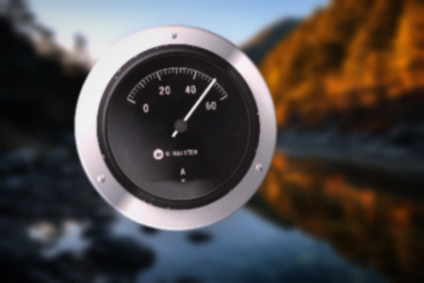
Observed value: {"value": 50, "unit": "A"}
